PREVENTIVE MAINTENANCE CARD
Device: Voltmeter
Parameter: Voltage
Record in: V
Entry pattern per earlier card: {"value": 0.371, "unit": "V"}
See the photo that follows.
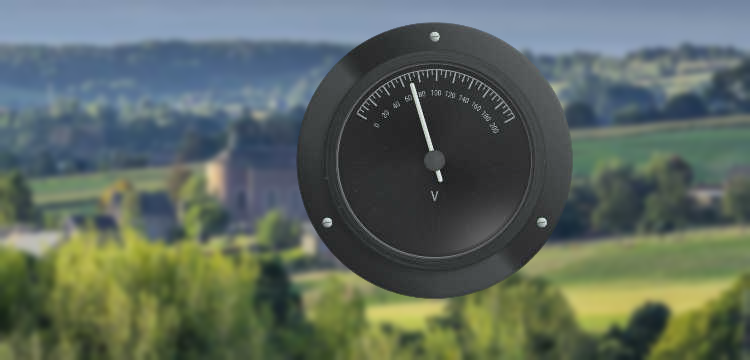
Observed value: {"value": 70, "unit": "V"}
